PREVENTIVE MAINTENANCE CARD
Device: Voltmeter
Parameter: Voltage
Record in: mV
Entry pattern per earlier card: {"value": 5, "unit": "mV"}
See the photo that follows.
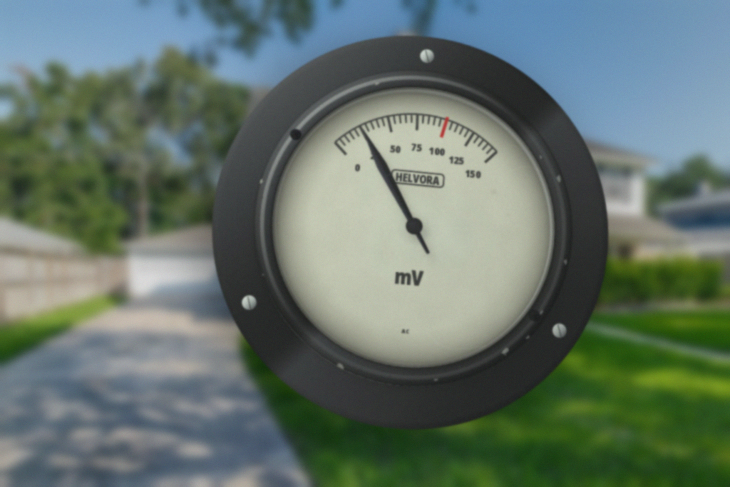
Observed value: {"value": 25, "unit": "mV"}
